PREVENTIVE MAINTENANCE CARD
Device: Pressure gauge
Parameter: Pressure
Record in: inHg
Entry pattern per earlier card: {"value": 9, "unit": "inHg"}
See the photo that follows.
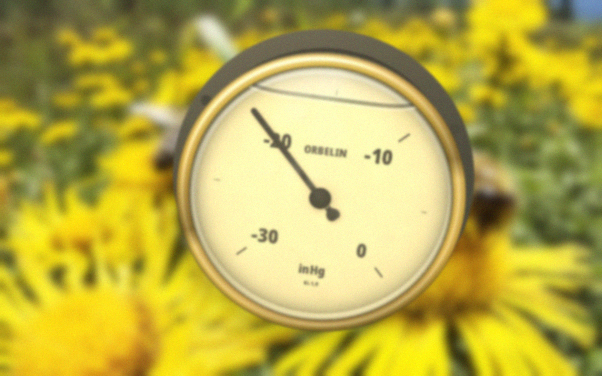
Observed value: {"value": -20, "unit": "inHg"}
